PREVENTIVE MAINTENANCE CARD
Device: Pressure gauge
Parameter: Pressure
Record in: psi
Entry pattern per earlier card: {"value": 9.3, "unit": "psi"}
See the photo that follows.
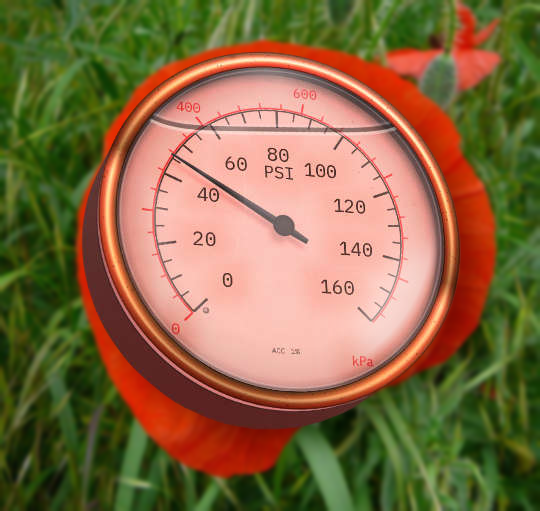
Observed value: {"value": 45, "unit": "psi"}
